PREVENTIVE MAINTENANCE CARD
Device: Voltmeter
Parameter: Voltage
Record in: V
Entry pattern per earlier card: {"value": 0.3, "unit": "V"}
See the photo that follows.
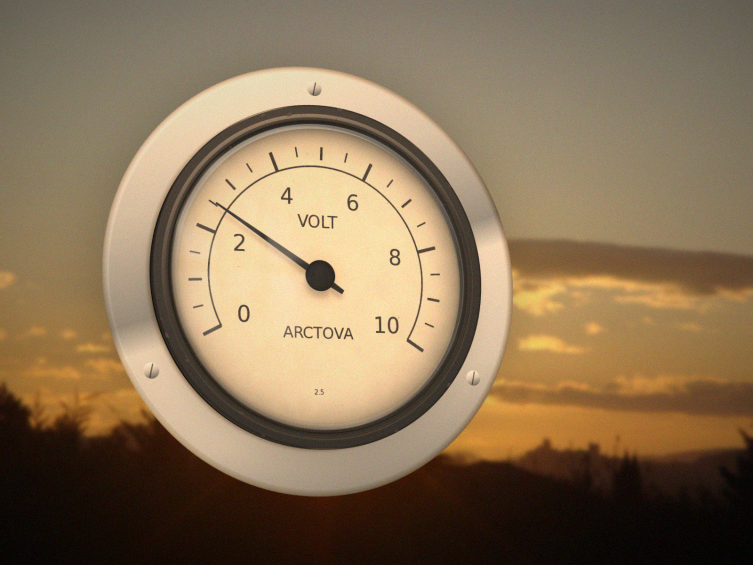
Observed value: {"value": 2.5, "unit": "V"}
